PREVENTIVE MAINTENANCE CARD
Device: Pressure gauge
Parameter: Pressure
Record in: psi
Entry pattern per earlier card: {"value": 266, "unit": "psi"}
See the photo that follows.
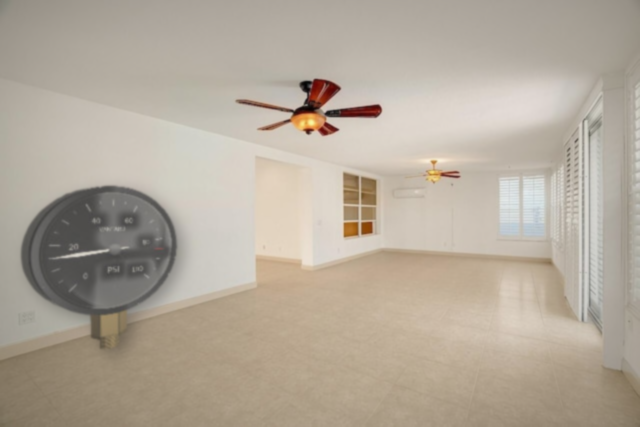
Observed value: {"value": 15, "unit": "psi"}
